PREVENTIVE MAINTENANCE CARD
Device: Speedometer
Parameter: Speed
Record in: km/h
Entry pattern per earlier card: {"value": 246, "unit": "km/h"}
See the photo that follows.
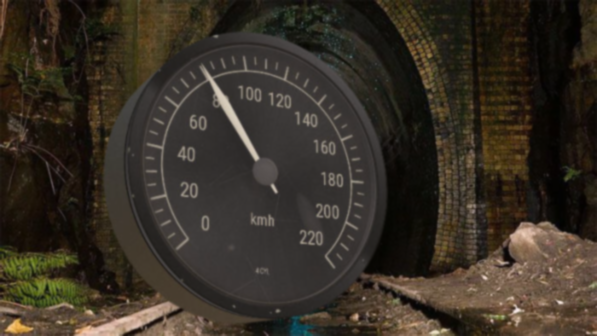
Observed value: {"value": 80, "unit": "km/h"}
